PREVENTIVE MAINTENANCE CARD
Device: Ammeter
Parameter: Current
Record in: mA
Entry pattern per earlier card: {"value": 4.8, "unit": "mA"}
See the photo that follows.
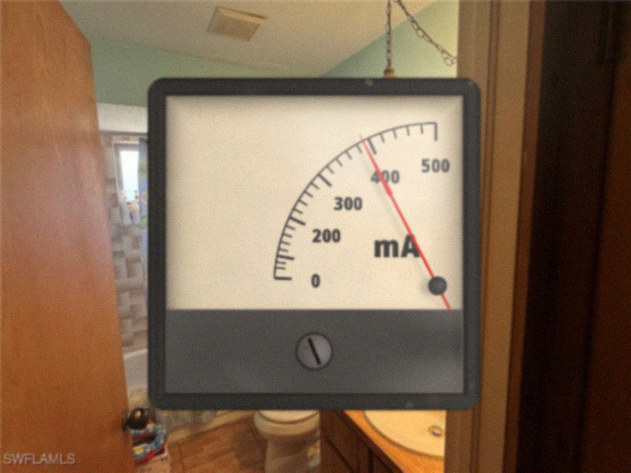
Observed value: {"value": 390, "unit": "mA"}
